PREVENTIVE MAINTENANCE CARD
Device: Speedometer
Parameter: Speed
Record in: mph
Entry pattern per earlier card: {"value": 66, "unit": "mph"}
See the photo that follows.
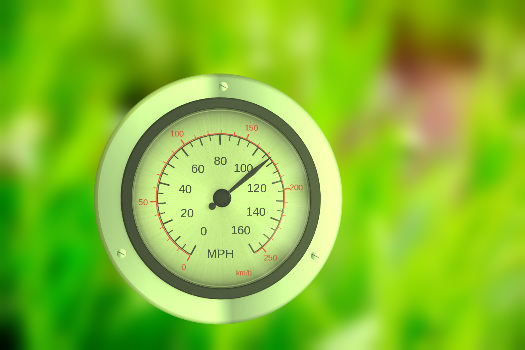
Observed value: {"value": 107.5, "unit": "mph"}
